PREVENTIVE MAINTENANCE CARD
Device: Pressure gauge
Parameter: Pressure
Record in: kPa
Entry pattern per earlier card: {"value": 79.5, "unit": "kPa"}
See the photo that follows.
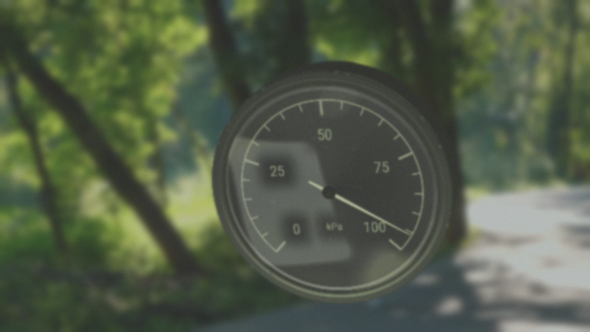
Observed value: {"value": 95, "unit": "kPa"}
